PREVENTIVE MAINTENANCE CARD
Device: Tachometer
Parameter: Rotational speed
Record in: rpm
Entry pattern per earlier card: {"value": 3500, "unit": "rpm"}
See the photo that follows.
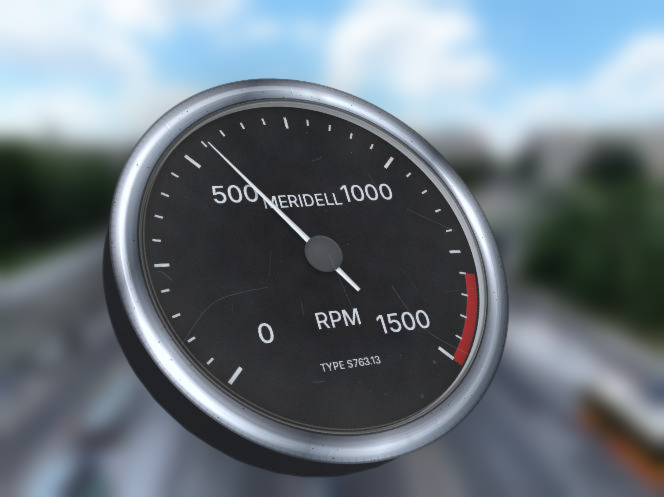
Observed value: {"value": 550, "unit": "rpm"}
